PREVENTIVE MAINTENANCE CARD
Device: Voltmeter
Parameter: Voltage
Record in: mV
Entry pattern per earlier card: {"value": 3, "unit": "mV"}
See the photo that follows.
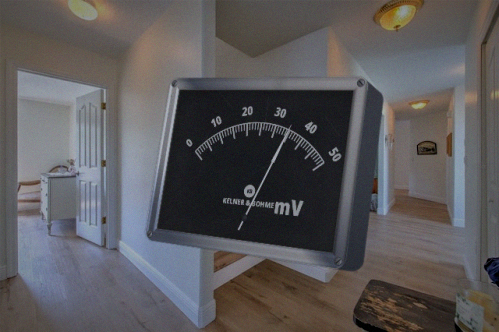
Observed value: {"value": 35, "unit": "mV"}
